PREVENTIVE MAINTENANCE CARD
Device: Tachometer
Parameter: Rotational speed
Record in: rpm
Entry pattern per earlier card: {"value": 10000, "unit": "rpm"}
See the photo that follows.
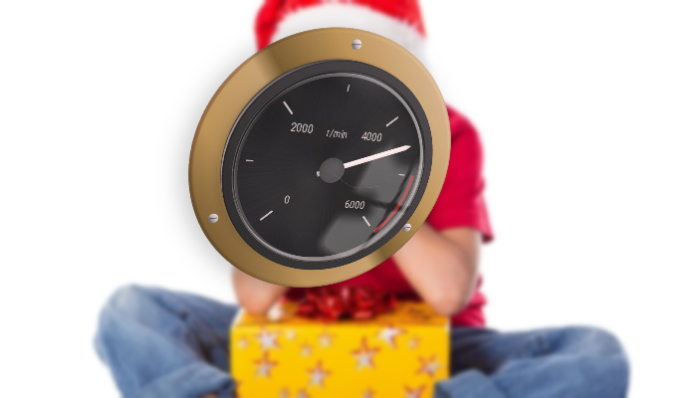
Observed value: {"value": 4500, "unit": "rpm"}
